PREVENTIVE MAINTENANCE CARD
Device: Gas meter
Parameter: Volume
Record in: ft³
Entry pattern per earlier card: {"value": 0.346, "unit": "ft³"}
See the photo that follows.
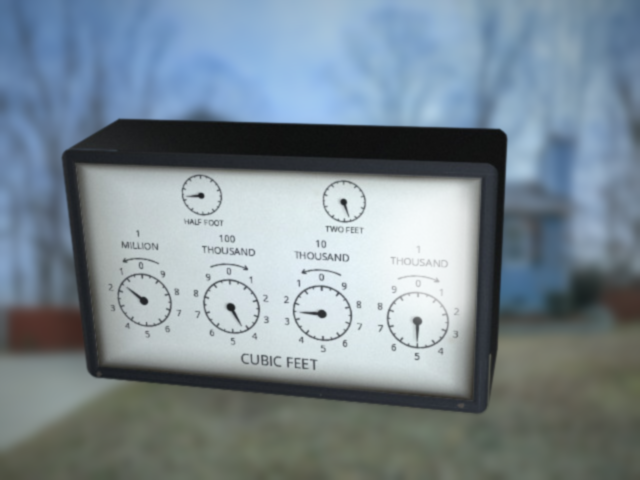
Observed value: {"value": 142500, "unit": "ft³"}
